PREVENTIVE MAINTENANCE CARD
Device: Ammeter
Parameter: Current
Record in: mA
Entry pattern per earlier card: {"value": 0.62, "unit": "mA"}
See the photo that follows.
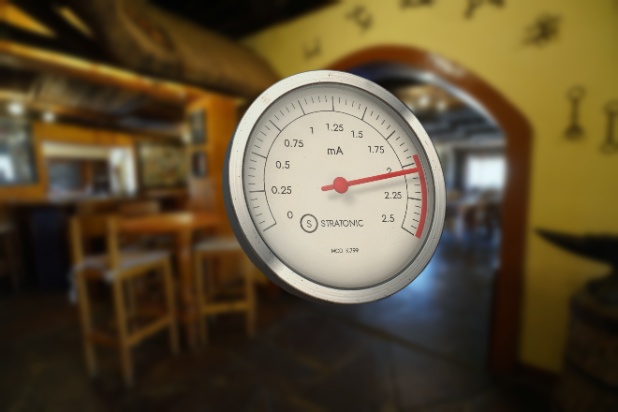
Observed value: {"value": 2.05, "unit": "mA"}
